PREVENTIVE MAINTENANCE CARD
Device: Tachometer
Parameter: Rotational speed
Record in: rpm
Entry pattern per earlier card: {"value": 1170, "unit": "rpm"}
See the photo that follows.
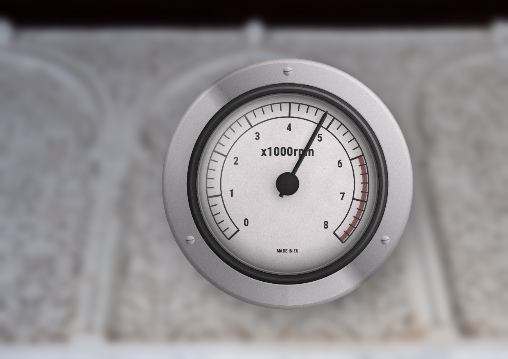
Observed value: {"value": 4800, "unit": "rpm"}
